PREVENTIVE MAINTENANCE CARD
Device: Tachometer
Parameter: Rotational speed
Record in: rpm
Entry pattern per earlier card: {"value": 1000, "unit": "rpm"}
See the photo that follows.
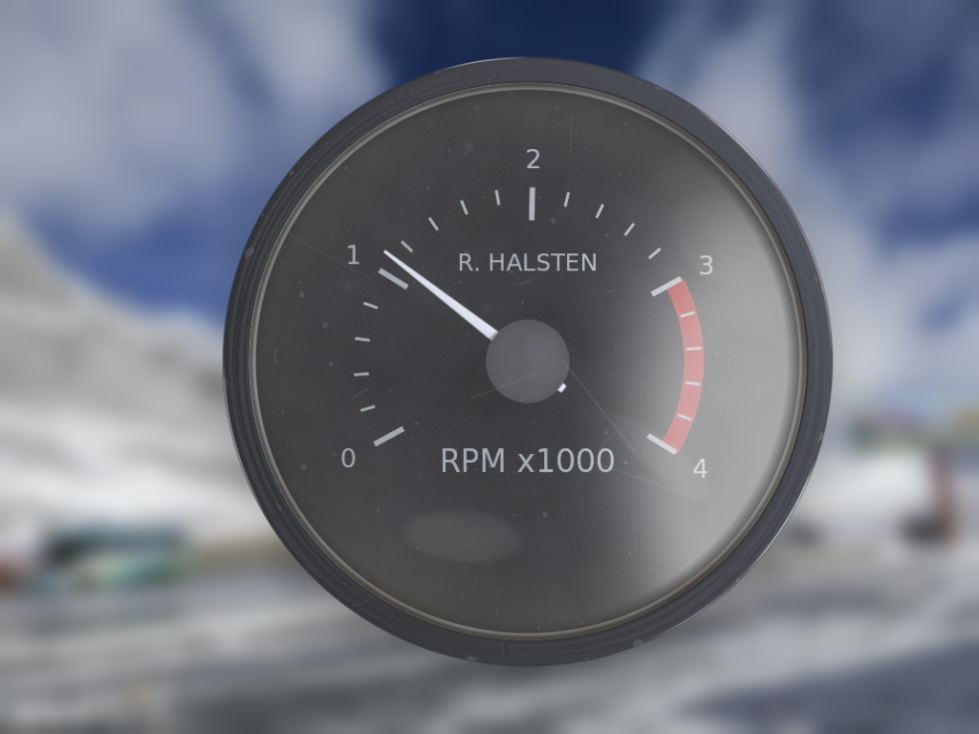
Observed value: {"value": 1100, "unit": "rpm"}
